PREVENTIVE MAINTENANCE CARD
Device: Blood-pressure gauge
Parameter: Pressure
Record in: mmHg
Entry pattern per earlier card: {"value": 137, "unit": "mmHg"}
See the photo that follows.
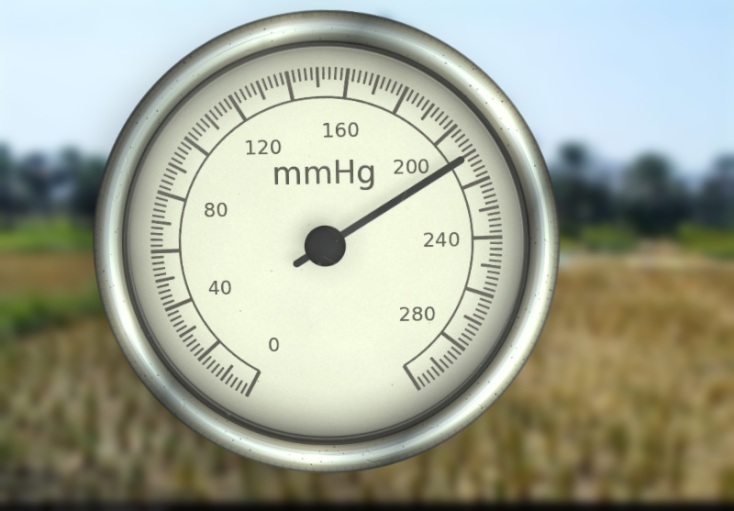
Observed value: {"value": 210, "unit": "mmHg"}
